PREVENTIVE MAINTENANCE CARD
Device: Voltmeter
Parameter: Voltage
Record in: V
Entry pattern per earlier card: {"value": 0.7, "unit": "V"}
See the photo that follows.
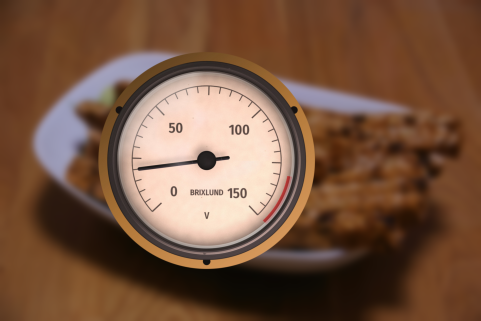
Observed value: {"value": 20, "unit": "V"}
